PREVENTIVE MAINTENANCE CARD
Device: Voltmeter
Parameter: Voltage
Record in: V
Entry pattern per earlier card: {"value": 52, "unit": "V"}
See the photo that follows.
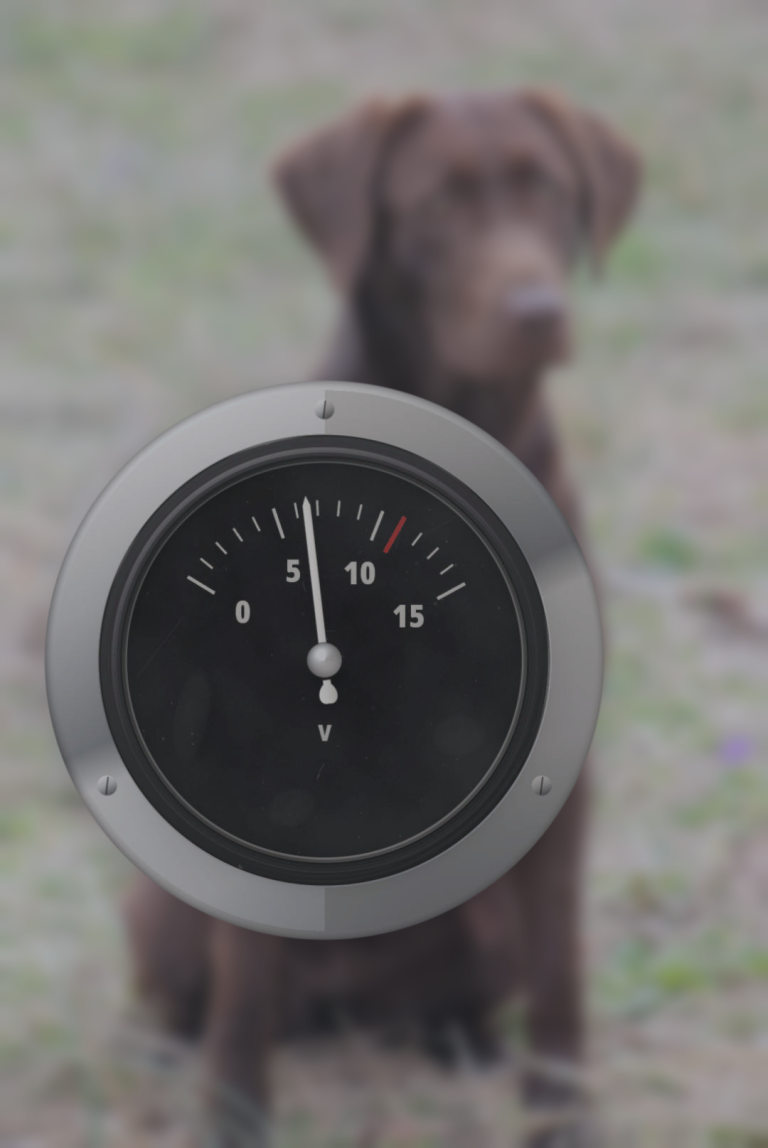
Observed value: {"value": 6.5, "unit": "V"}
